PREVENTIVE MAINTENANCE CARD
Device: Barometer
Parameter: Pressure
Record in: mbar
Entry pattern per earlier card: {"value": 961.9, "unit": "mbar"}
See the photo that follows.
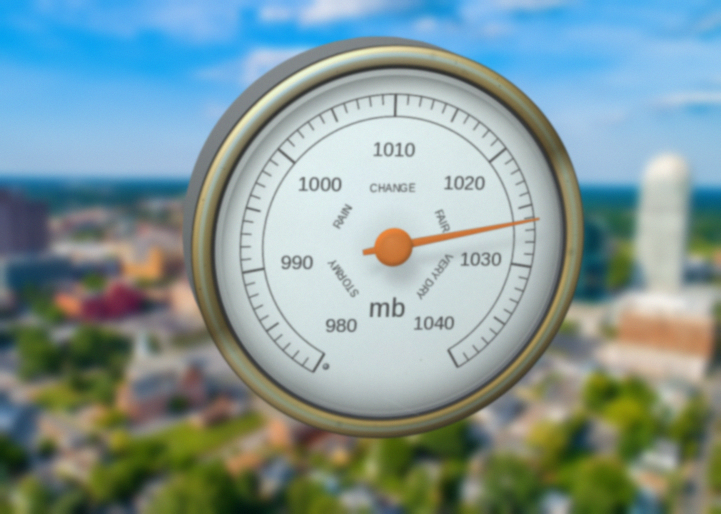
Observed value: {"value": 1026, "unit": "mbar"}
